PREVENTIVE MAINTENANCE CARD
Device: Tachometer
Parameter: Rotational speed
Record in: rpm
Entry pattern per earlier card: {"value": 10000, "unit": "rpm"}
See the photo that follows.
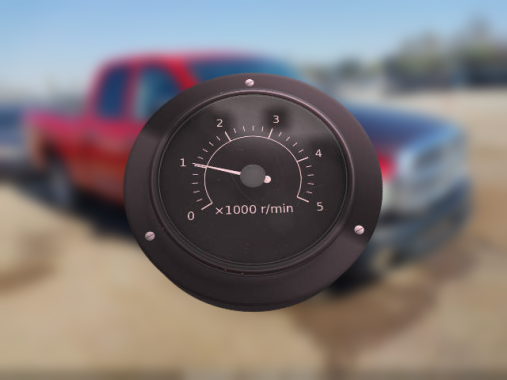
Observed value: {"value": 1000, "unit": "rpm"}
